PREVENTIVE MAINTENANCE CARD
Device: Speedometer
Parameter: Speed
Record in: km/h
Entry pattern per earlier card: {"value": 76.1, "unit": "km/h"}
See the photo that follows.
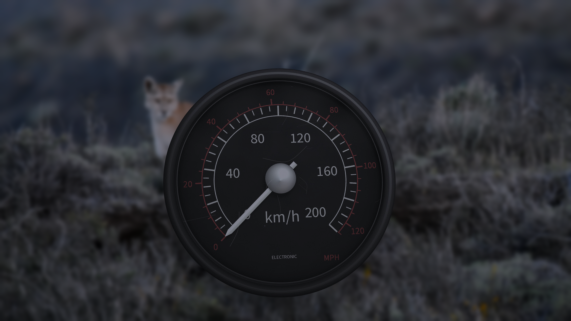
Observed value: {"value": 0, "unit": "km/h"}
